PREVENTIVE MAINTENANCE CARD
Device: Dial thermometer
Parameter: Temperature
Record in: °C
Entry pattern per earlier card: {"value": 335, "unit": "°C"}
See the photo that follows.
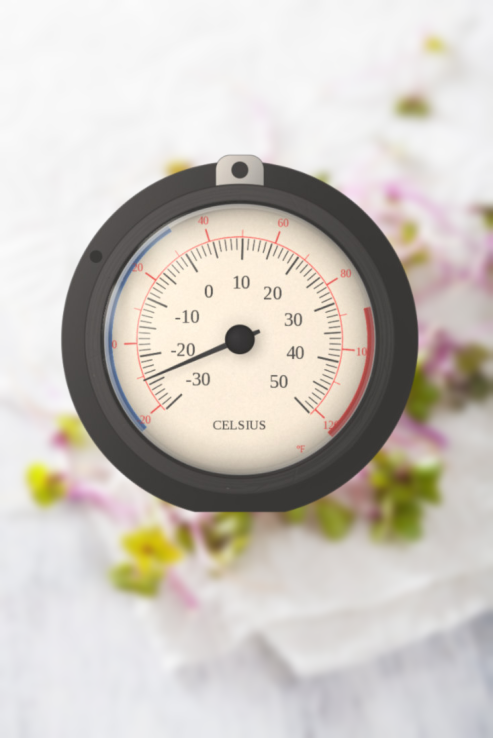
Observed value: {"value": -24, "unit": "°C"}
